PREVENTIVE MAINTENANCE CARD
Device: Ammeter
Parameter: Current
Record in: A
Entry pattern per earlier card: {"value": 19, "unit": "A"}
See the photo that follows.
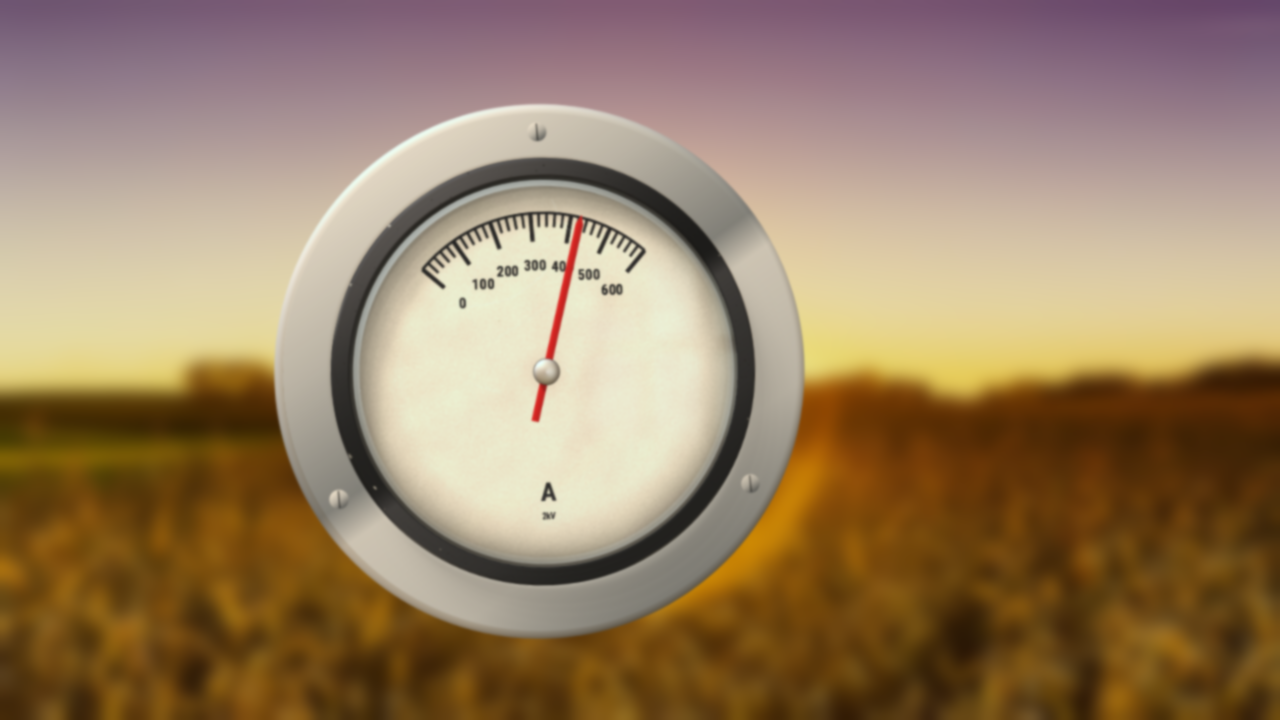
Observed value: {"value": 420, "unit": "A"}
